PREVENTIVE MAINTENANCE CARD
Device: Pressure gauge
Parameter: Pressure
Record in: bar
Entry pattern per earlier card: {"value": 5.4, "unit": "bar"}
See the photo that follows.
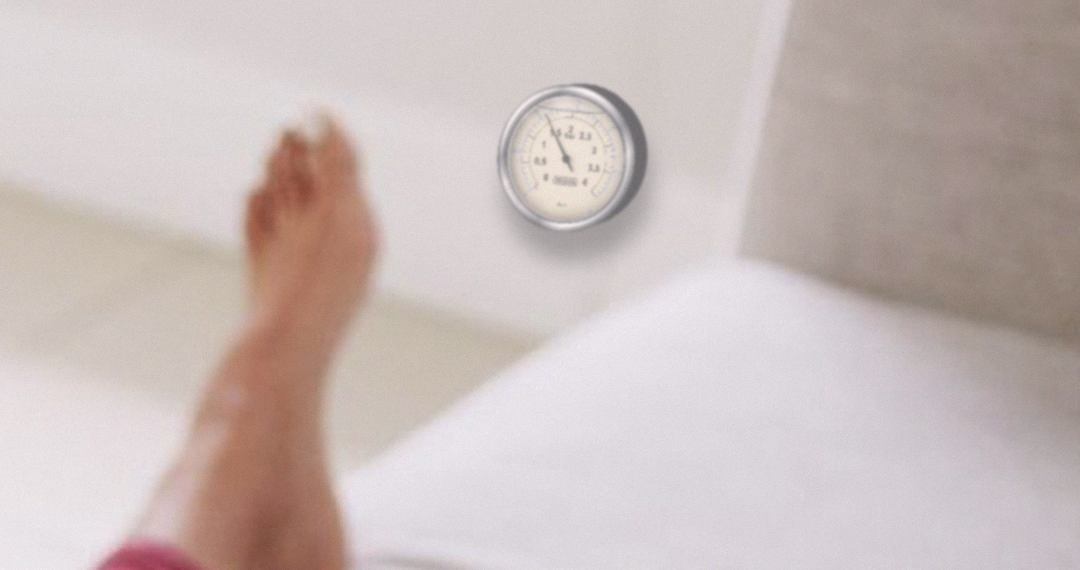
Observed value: {"value": 1.5, "unit": "bar"}
